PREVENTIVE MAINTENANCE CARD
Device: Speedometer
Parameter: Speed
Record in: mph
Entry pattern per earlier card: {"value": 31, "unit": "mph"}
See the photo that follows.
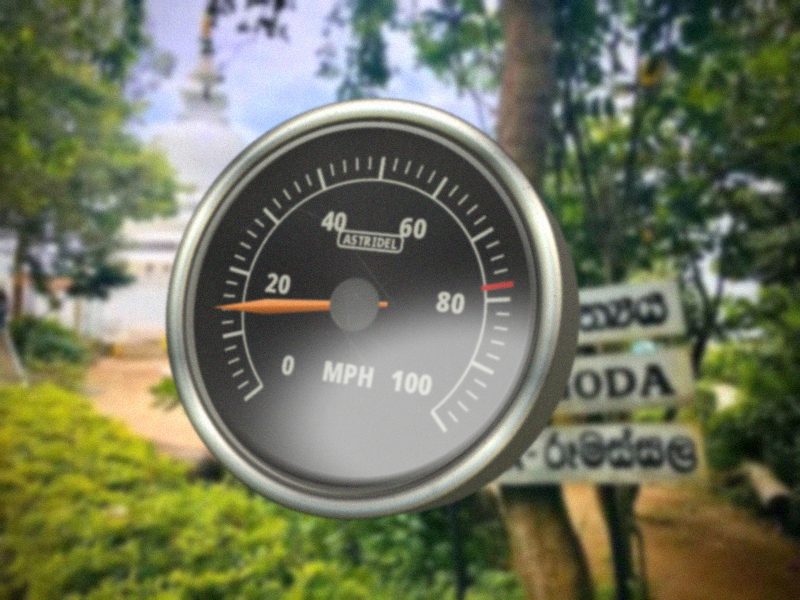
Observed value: {"value": 14, "unit": "mph"}
